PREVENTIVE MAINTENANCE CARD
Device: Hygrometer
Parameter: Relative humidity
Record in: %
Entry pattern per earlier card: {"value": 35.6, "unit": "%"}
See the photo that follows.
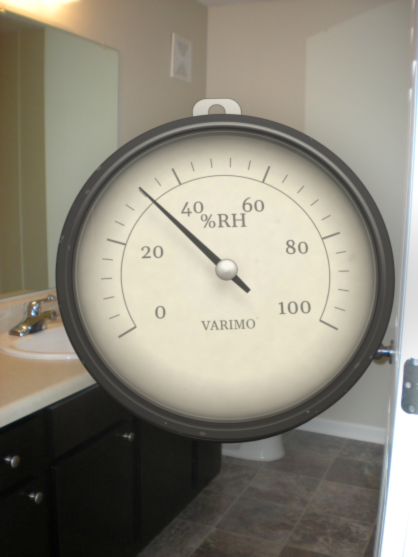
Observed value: {"value": 32, "unit": "%"}
